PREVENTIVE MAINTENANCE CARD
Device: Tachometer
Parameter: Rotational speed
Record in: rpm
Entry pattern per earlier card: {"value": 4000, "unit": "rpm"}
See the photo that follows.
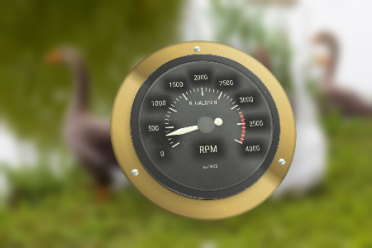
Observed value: {"value": 300, "unit": "rpm"}
